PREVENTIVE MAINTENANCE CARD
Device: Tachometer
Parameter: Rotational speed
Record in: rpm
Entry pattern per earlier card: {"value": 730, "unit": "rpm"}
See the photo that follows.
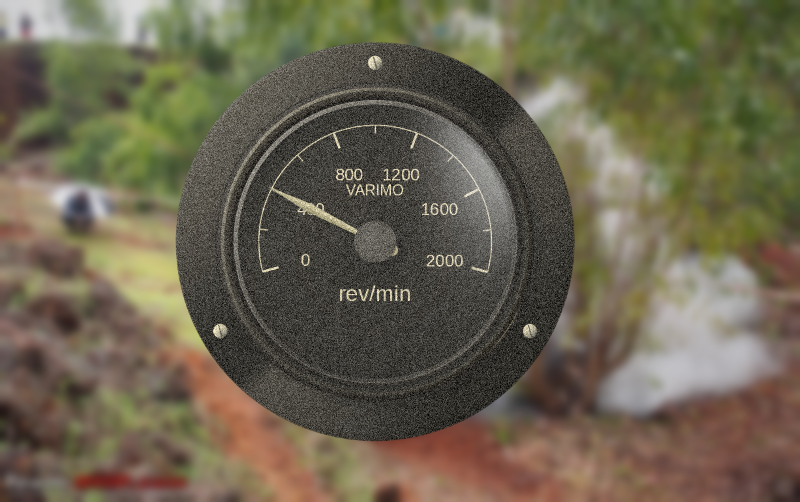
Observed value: {"value": 400, "unit": "rpm"}
